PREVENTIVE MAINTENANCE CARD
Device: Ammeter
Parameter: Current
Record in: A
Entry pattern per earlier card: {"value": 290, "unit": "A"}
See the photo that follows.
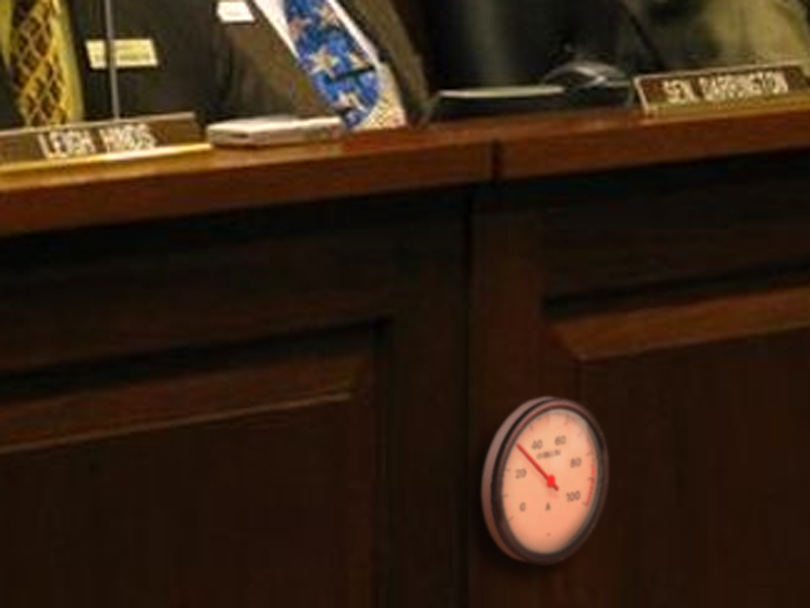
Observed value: {"value": 30, "unit": "A"}
